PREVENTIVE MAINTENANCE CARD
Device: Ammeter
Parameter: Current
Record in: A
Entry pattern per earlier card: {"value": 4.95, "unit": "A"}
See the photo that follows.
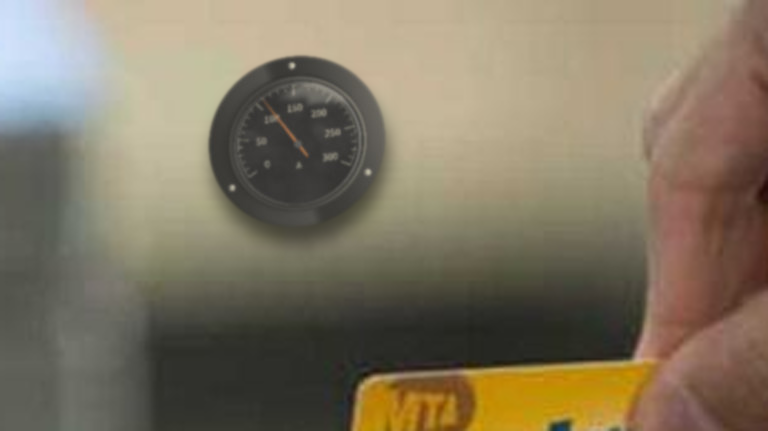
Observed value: {"value": 110, "unit": "A"}
